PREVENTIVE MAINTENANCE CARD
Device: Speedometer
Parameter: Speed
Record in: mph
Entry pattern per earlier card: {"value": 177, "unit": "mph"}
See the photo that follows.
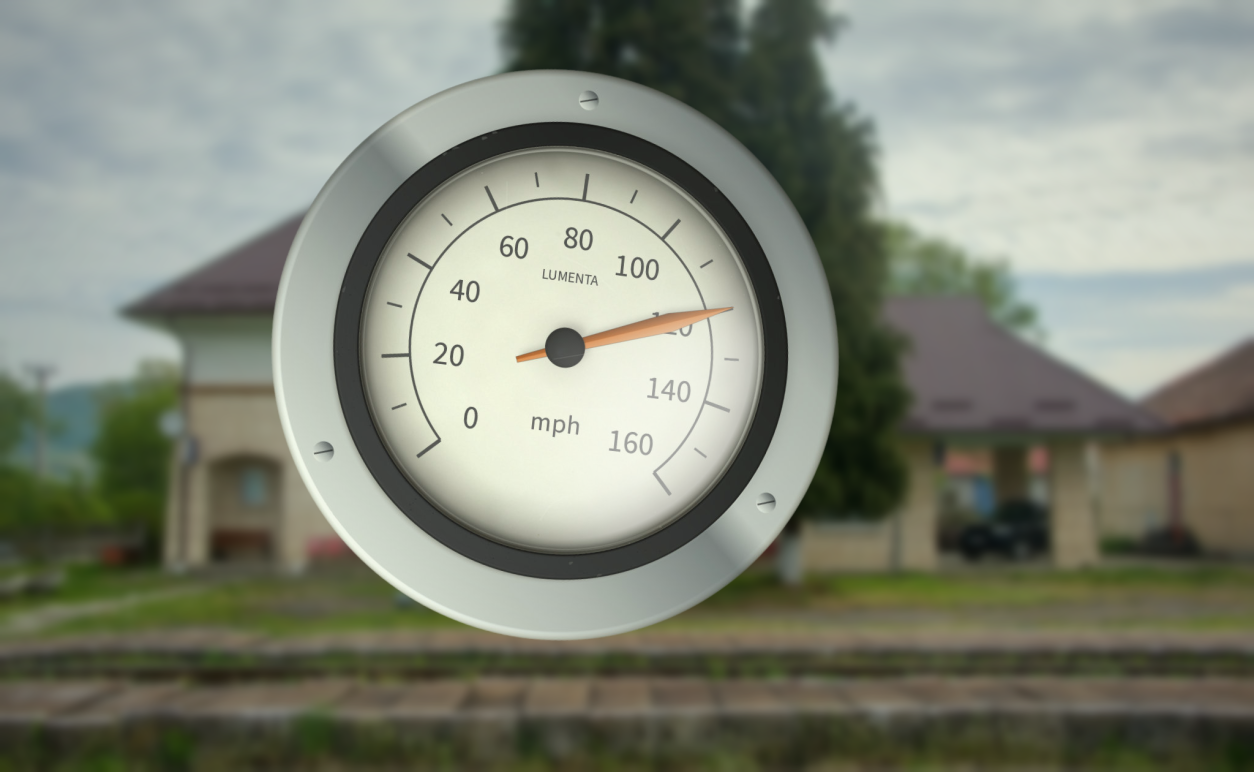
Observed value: {"value": 120, "unit": "mph"}
